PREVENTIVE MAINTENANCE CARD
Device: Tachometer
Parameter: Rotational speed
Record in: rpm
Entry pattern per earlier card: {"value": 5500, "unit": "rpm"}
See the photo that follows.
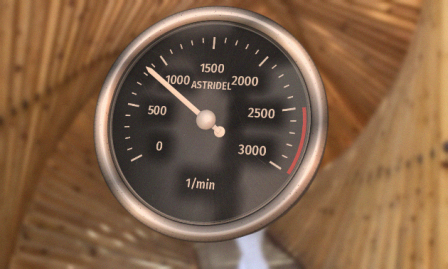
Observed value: {"value": 850, "unit": "rpm"}
